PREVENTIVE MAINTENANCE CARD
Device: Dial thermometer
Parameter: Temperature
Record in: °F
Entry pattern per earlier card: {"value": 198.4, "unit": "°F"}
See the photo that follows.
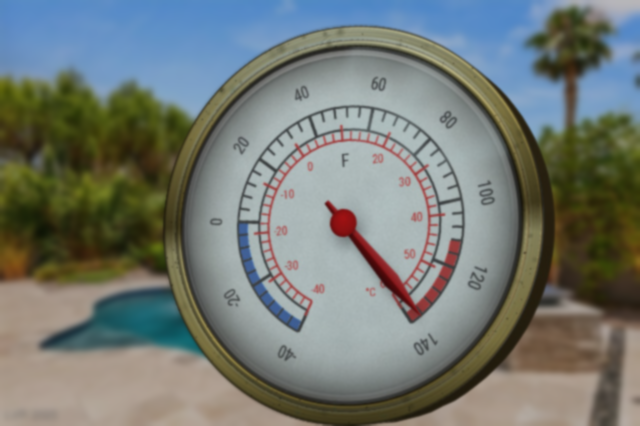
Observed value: {"value": 136, "unit": "°F"}
